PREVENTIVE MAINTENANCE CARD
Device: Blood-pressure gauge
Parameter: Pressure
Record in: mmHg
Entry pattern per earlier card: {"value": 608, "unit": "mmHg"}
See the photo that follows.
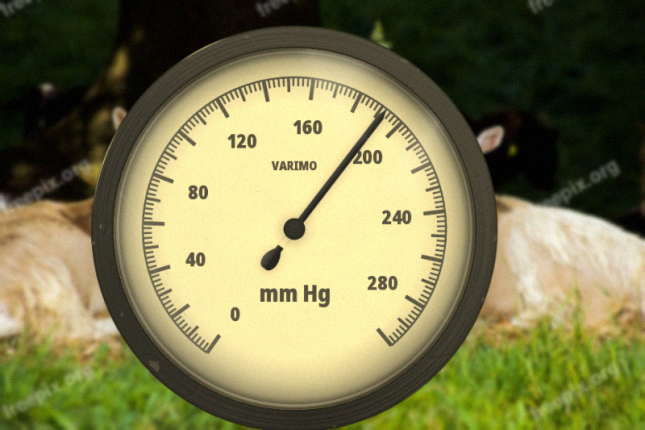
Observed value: {"value": 192, "unit": "mmHg"}
